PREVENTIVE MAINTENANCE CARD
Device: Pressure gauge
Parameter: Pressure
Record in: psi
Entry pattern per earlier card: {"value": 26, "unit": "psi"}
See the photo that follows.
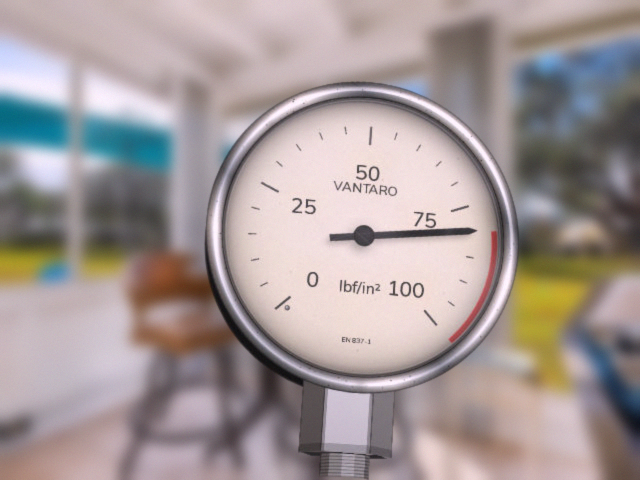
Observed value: {"value": 80, "unit": "psi"}
